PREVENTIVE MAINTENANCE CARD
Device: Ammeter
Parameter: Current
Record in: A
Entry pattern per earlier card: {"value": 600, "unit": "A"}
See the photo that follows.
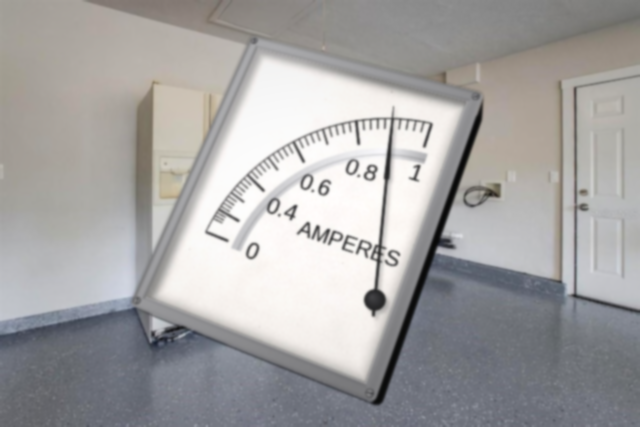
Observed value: {"value": 0.9, "unit": "A"}
